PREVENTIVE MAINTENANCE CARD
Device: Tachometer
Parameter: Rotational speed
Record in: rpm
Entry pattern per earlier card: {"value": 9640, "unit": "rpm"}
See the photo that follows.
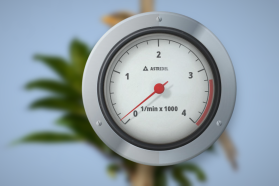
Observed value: {"value": 100, "unit": "rpm"}
